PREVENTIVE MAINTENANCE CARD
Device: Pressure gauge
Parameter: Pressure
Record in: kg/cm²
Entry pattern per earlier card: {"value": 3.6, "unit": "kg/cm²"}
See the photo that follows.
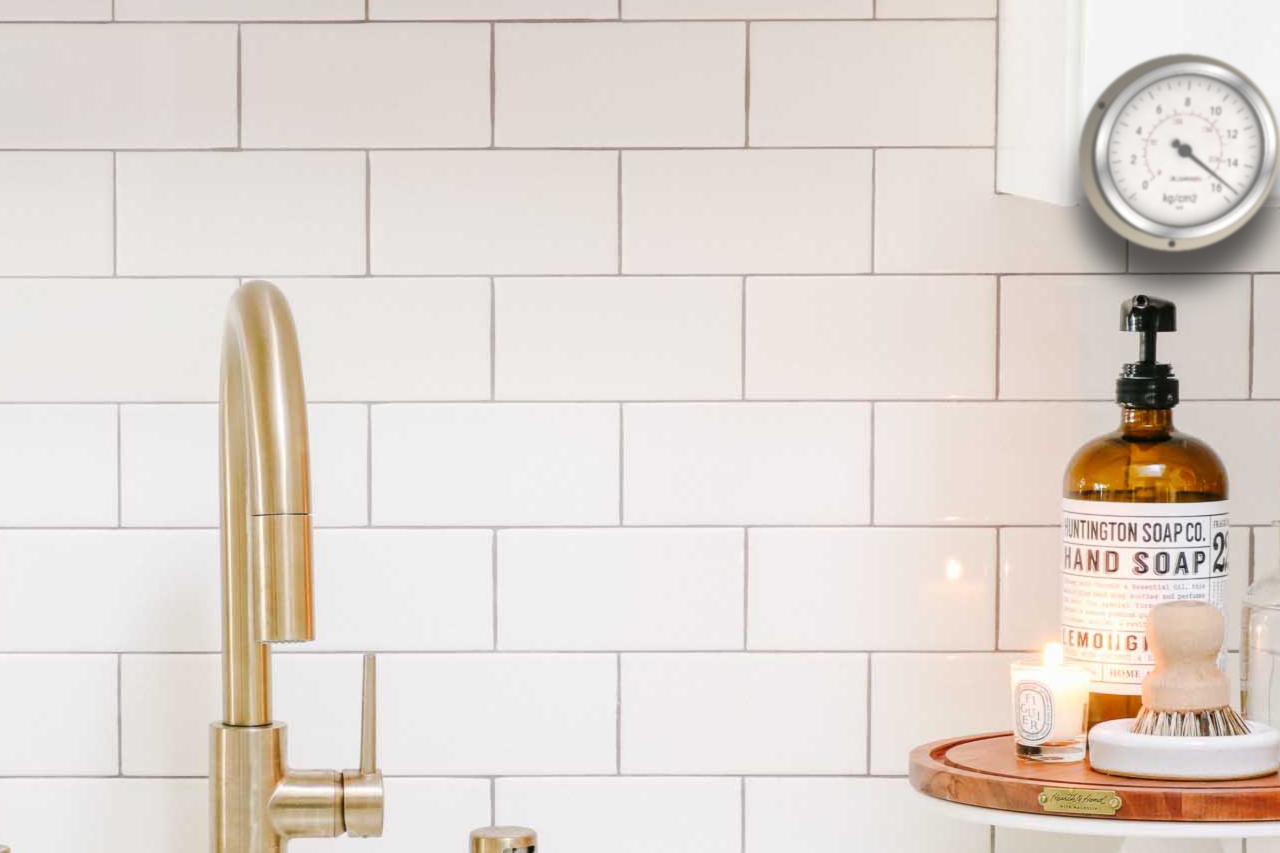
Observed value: {"value": 15.5, "unit": "kg/cm²"}
